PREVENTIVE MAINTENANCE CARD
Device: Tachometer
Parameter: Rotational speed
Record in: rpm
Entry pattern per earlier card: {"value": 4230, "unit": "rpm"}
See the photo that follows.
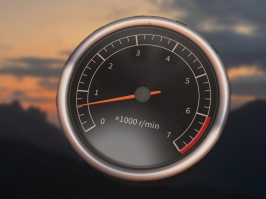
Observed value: {"value": 600, "unit": "rpm"}
